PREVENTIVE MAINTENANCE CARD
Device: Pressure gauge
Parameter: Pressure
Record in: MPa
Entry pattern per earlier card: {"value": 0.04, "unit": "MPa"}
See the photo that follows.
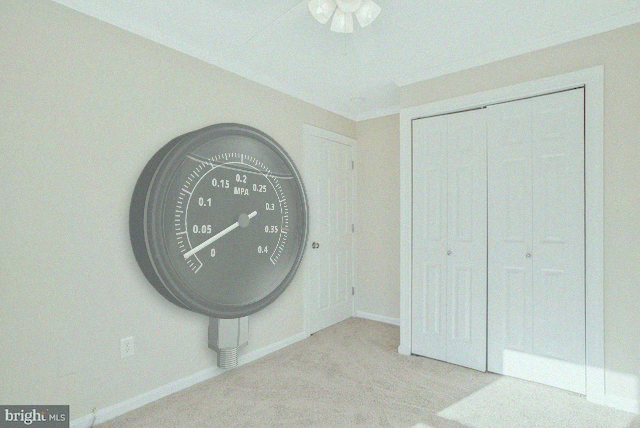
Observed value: {"value": 0.025, "unit": "MPa"}
